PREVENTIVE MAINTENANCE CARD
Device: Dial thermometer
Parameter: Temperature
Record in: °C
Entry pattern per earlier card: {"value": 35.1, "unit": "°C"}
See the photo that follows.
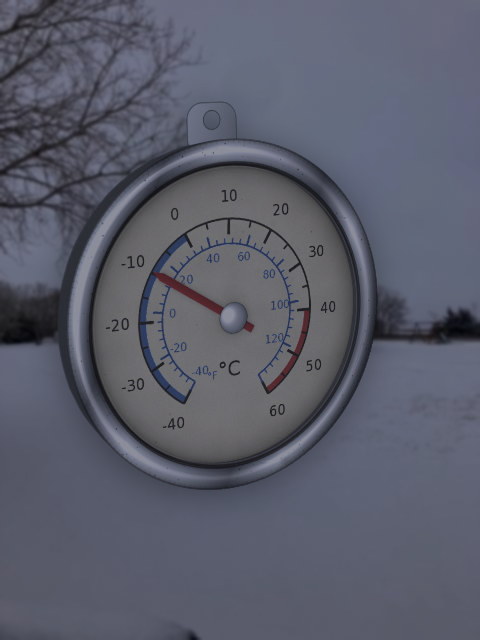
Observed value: {"value": -10, "unit": "°C"}
